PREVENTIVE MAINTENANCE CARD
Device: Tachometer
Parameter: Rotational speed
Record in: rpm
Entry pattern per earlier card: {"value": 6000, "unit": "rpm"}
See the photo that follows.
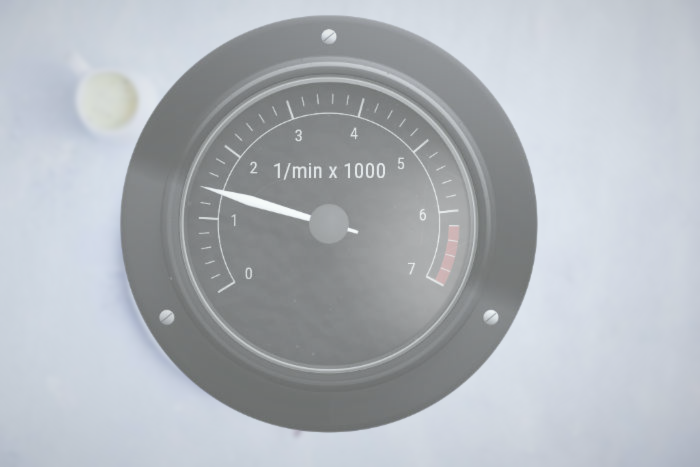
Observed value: {"value": 1400, "unit": "rpm"}
